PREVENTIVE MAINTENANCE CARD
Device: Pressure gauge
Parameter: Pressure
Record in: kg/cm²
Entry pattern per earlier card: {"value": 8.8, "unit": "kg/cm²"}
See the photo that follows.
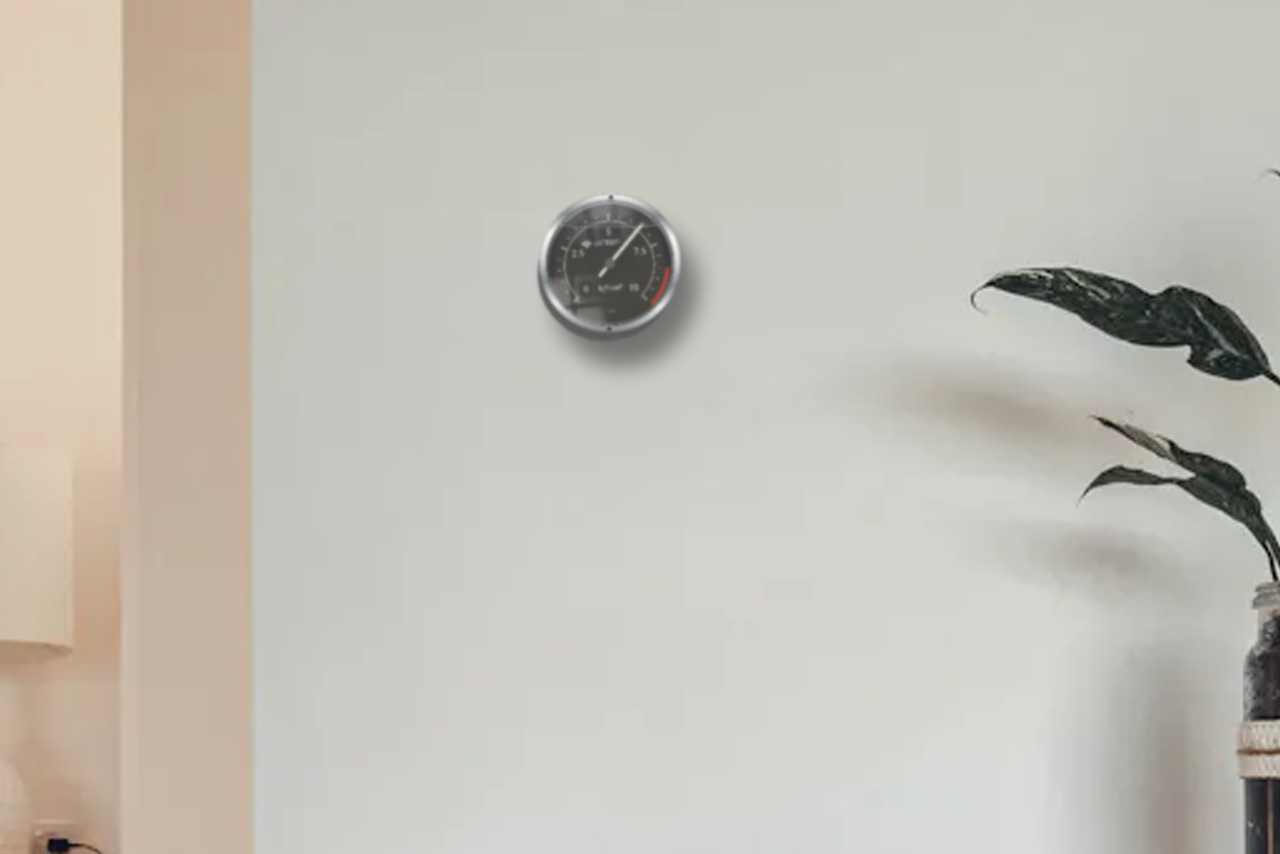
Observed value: {"value": 6.5, "unit": "kg/cm²"}
